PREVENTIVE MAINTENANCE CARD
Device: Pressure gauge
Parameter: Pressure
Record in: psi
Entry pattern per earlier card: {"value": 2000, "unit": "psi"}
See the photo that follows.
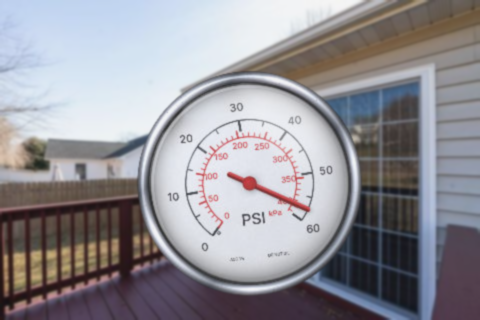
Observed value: {"value": 57.5, "unit": "psi"}
